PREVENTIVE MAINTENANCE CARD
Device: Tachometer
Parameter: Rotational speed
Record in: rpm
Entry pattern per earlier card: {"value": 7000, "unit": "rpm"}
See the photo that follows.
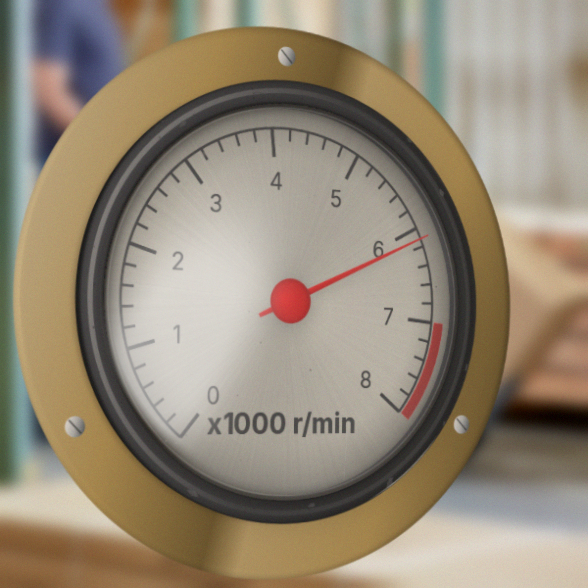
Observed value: {"value": 6100, "unit": "rpm"}
